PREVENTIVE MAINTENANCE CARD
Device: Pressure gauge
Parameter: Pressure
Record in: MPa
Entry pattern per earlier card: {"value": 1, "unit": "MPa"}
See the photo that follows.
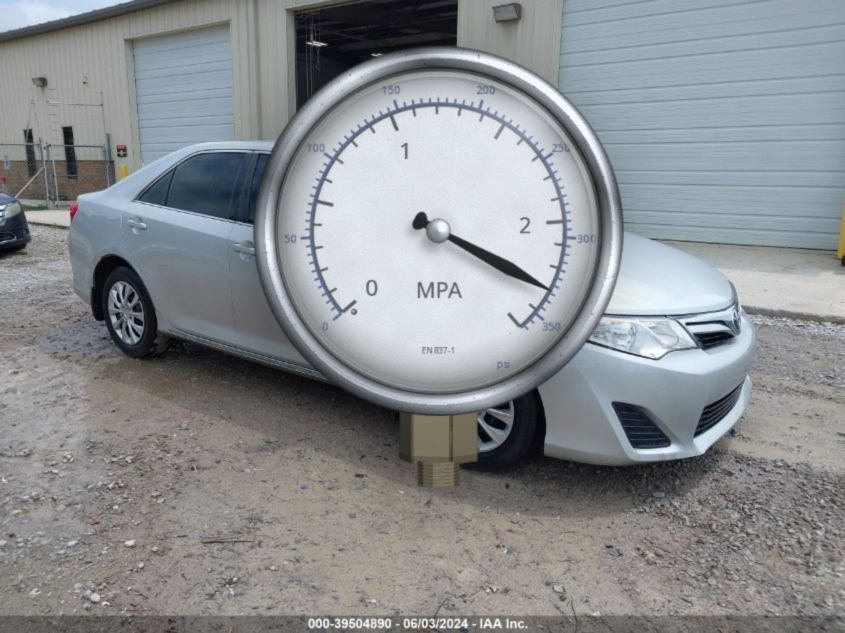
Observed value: {"value": 2.3, "unit": "MPa"}
